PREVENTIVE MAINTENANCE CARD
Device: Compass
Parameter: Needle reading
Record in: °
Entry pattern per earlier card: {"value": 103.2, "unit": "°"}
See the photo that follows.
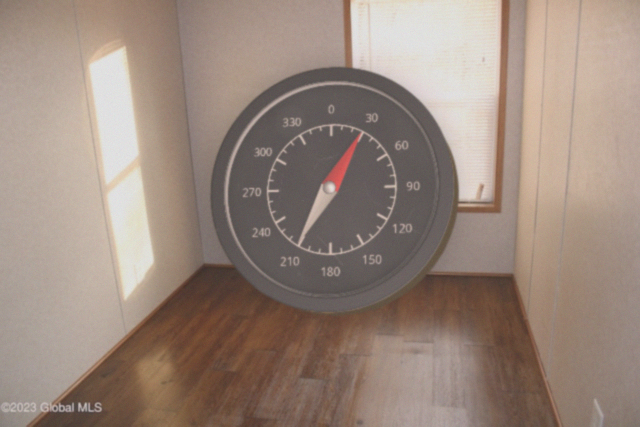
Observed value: {"value": 30, "unit": "°"}
